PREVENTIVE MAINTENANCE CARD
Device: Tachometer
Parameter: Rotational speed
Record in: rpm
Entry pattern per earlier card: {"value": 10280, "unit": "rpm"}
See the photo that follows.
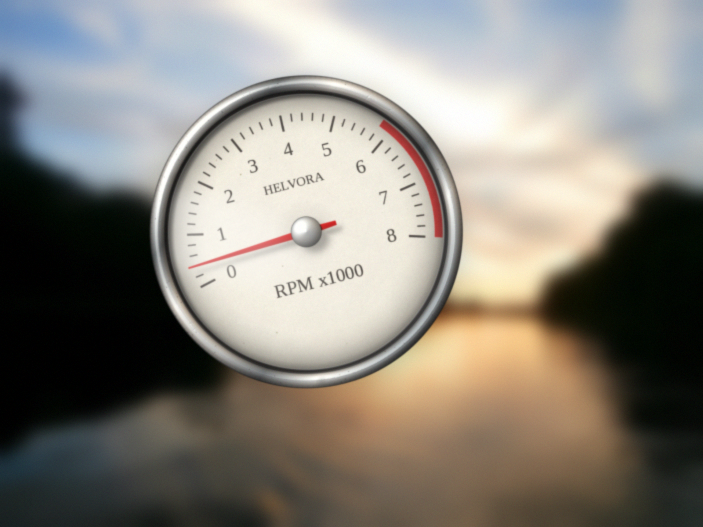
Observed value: {"value": 400, "unit": "rpm"}
